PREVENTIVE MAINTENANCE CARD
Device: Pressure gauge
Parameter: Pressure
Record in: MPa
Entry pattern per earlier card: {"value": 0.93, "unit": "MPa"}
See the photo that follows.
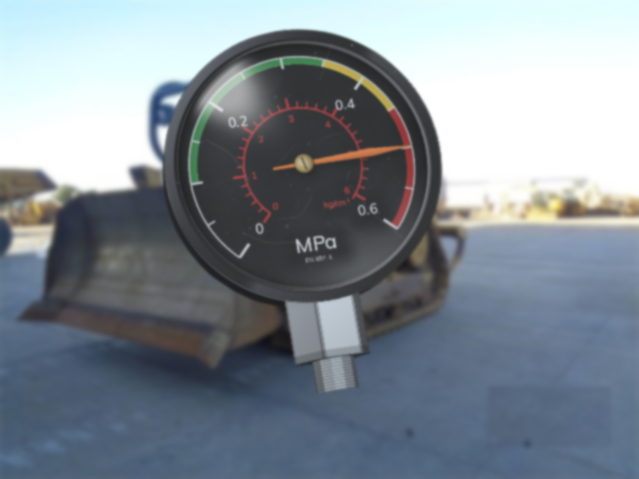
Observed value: {"value": 0.5, "unit": "MPa"}
